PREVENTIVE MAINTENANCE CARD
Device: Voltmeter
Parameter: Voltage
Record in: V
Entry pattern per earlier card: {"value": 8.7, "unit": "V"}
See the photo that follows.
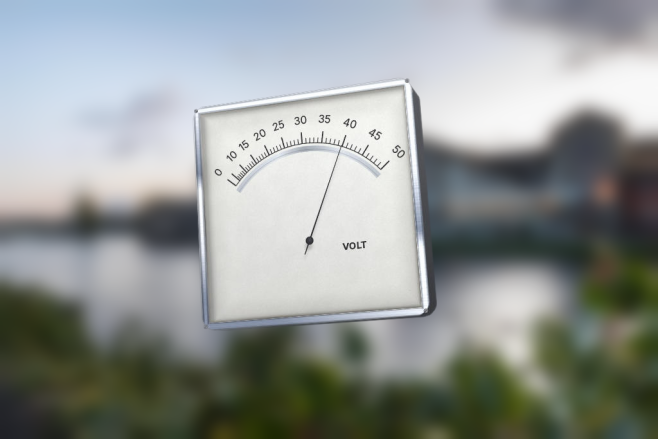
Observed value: {"value": 40, "unit": "V"}
